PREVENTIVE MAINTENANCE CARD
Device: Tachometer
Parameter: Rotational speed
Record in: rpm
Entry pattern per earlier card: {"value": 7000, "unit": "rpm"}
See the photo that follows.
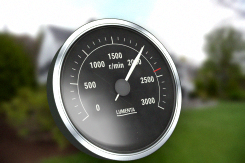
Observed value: {"value": 2000, "unit": "rpm"}
